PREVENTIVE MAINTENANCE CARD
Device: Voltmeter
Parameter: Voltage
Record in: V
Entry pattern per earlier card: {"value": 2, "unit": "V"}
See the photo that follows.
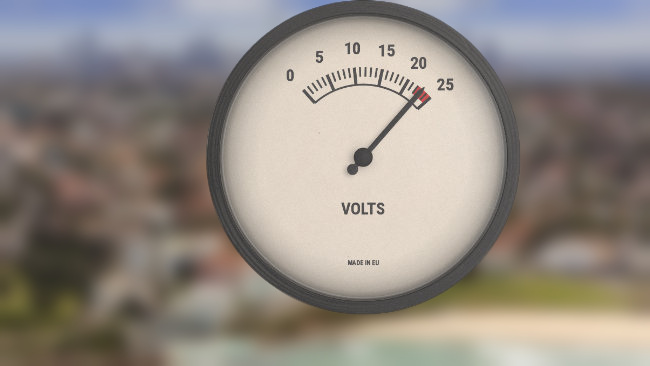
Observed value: {"value": 23, "unit": "V"}
